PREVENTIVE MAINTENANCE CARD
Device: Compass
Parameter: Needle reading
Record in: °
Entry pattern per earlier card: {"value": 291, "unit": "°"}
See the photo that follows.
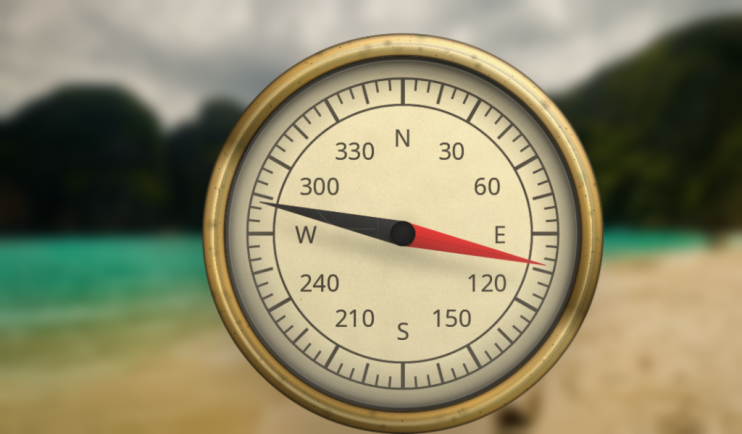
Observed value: {"value": 102.5, "unit": "°"}
